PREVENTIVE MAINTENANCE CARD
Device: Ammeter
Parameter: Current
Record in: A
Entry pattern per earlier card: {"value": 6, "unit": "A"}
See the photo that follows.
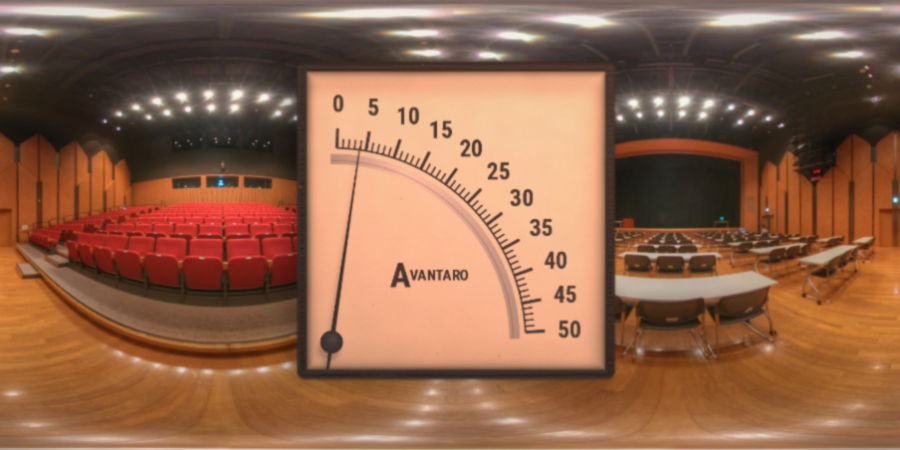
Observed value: {"value": 4, "unit": "A"}
